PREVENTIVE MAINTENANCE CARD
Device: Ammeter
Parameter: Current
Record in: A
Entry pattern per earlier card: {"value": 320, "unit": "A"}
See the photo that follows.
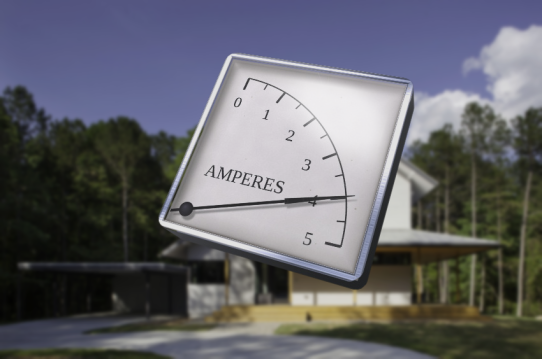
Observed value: {"value": 4, "unit": "A"}
